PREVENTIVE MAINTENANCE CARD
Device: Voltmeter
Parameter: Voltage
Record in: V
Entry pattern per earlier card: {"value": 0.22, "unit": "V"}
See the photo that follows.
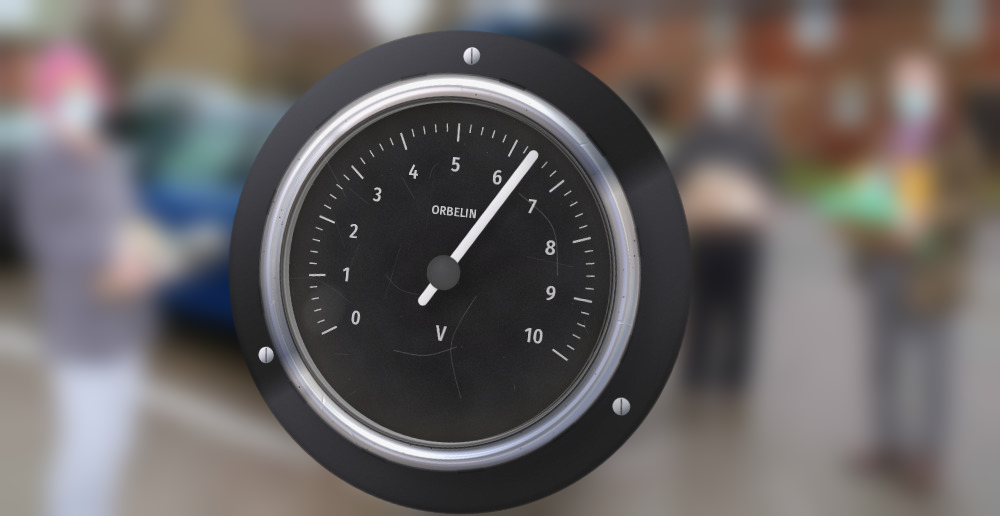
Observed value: {"value": 6.4, "unit": "V"}
